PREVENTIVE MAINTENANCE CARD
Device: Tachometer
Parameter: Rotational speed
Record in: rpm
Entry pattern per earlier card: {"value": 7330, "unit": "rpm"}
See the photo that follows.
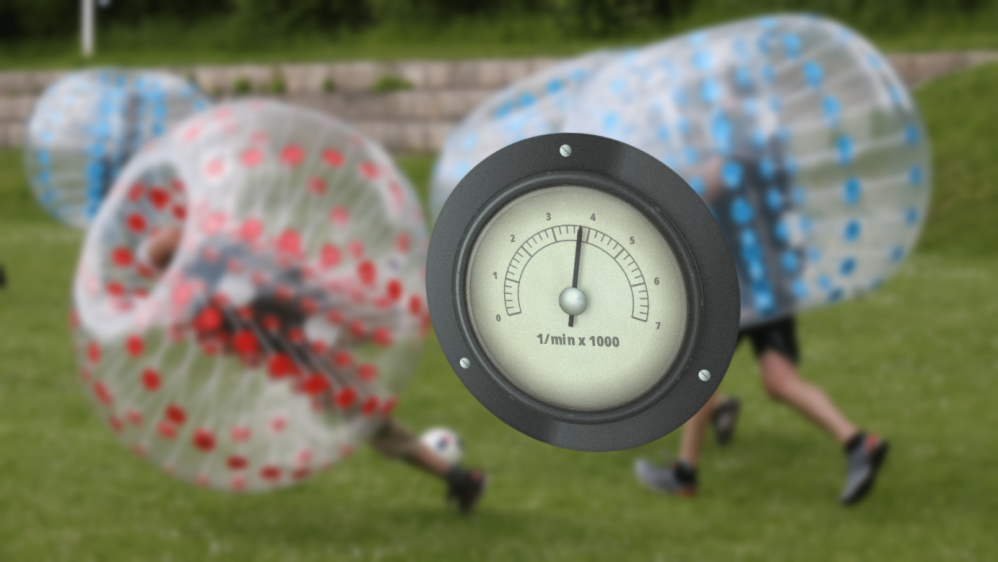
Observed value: {"value": 3800, "unit": "rpm"}
